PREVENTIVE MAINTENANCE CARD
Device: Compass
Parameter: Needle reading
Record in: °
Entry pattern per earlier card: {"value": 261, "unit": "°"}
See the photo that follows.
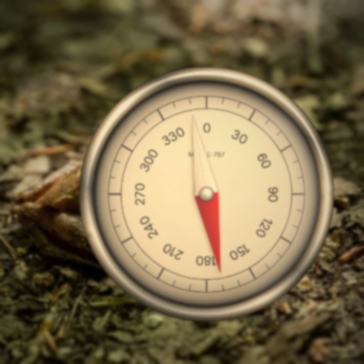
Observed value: {"value": 170, "unit": "°"}
